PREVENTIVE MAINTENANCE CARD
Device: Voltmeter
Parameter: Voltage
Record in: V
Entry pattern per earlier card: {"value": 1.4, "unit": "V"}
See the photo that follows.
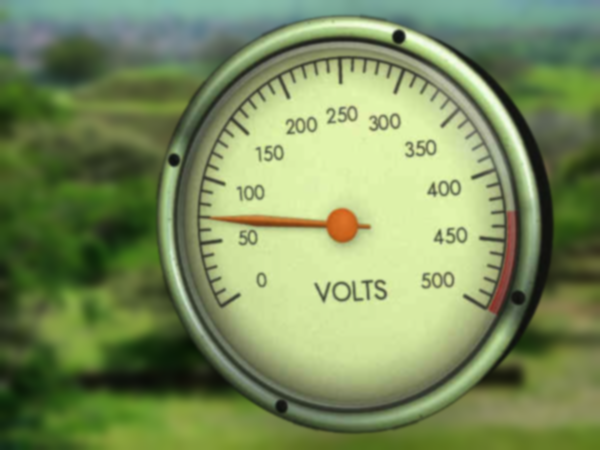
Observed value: {"value": 70, "unit": "V"}
